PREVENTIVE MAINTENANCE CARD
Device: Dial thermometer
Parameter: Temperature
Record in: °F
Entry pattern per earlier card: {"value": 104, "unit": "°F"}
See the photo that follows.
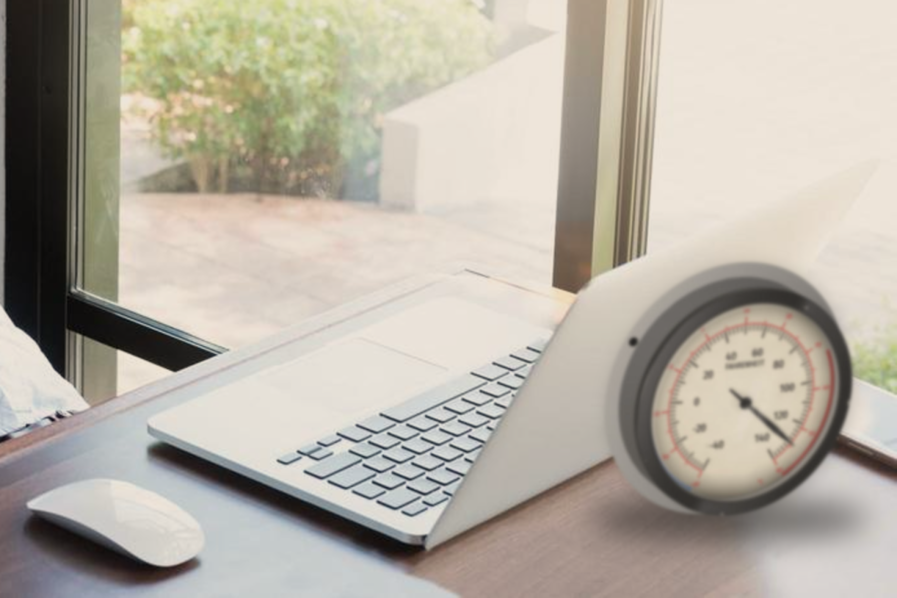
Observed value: {"value": 130, "unit": "°F"}
